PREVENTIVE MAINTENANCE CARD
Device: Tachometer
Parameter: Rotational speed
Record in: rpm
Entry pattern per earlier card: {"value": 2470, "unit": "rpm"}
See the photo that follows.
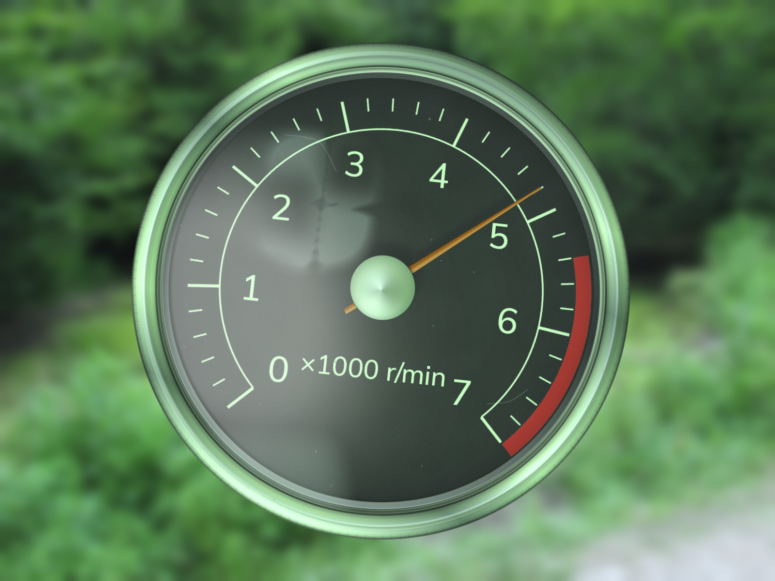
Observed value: {"value": 4800, "unit": "rpm"}
